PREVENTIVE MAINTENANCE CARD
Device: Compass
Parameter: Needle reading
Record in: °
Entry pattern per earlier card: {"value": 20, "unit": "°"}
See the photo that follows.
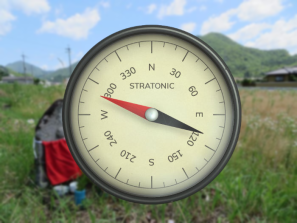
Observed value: {"value": 290, "unit": "°"}
